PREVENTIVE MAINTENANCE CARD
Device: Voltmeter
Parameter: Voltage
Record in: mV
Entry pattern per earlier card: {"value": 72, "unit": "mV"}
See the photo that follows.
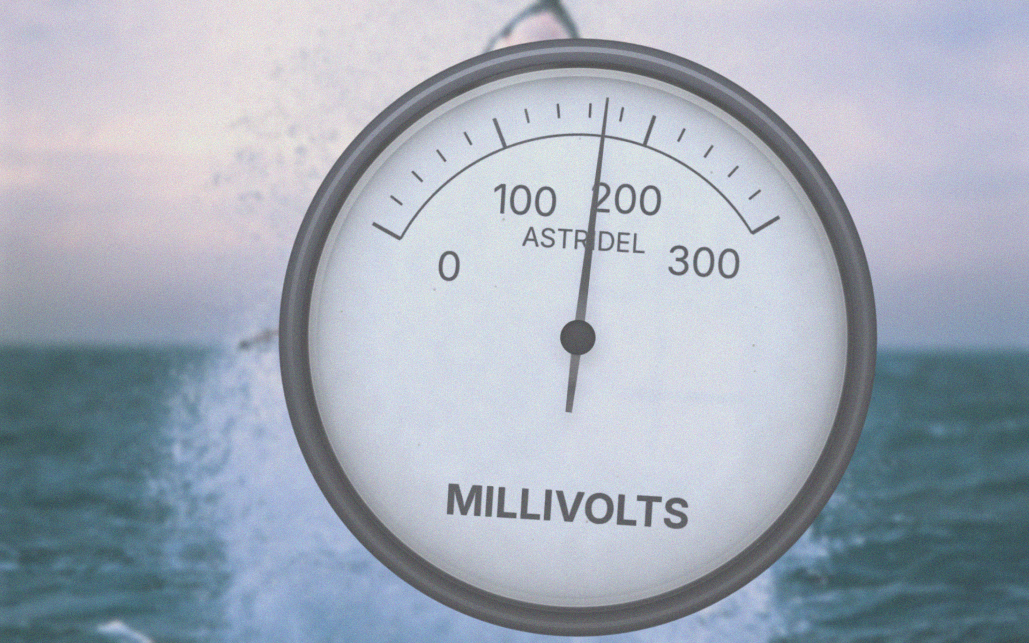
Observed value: {"value": 170, "unit": "mV"}
